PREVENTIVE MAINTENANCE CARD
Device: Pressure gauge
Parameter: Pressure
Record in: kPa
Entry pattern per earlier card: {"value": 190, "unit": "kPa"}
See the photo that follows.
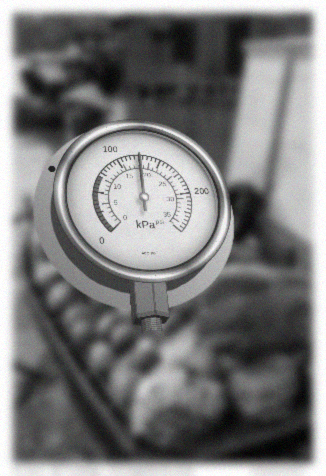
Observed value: {"value": 125, "unit": "kPa"}
